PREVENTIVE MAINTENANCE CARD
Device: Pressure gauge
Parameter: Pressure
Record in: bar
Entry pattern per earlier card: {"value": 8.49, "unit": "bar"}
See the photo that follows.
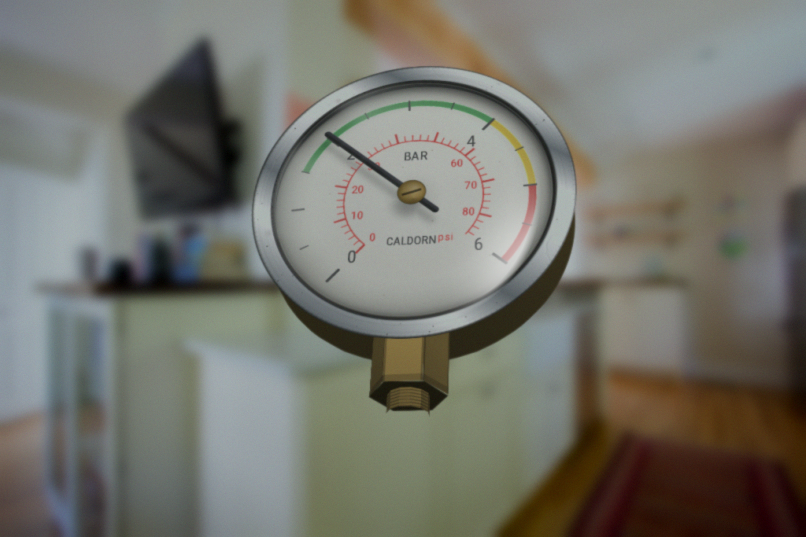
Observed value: {"value": 2, "unit": "bar"}
